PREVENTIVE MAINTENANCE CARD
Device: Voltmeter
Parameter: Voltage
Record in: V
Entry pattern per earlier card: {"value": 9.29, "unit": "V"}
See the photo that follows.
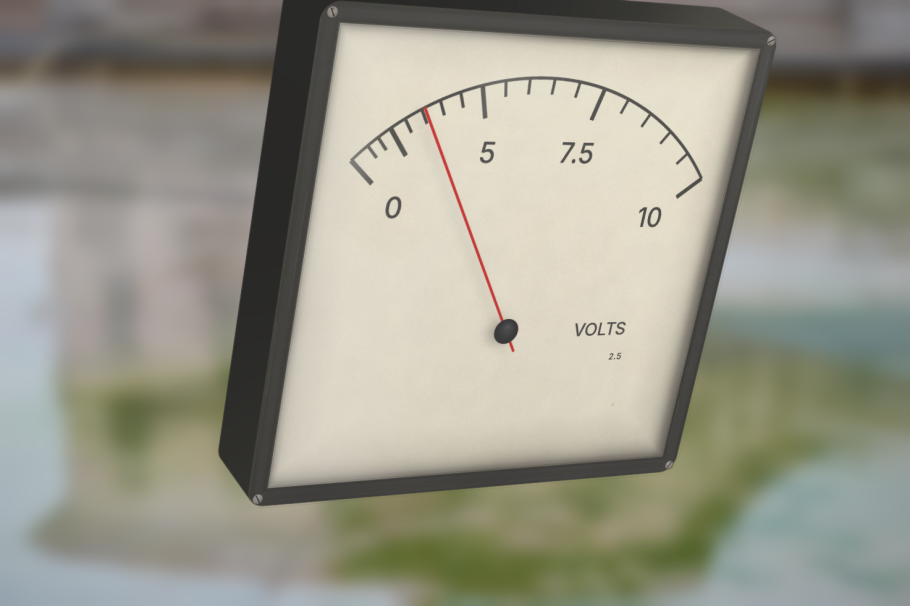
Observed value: {"value": 3.5, "unit": "V"}
